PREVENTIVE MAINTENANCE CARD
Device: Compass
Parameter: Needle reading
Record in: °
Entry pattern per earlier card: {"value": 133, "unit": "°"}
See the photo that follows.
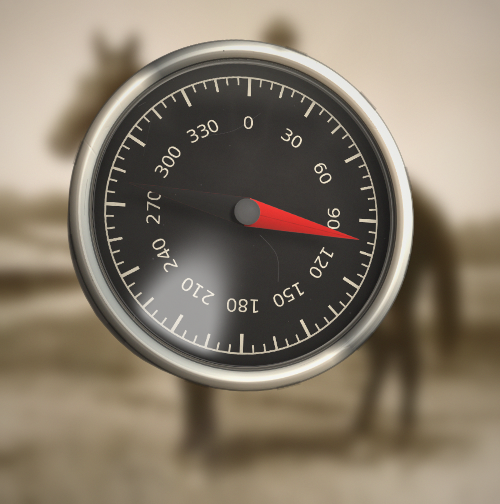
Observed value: {"value": 100, "unit": "°"}
